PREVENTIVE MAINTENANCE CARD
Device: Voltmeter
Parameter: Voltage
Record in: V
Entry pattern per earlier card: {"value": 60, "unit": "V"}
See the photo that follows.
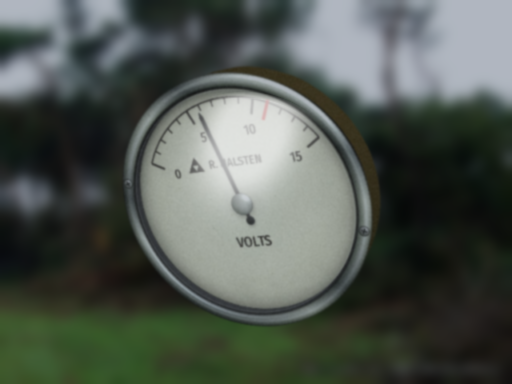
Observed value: {"value": 6, "unit": "V"}
